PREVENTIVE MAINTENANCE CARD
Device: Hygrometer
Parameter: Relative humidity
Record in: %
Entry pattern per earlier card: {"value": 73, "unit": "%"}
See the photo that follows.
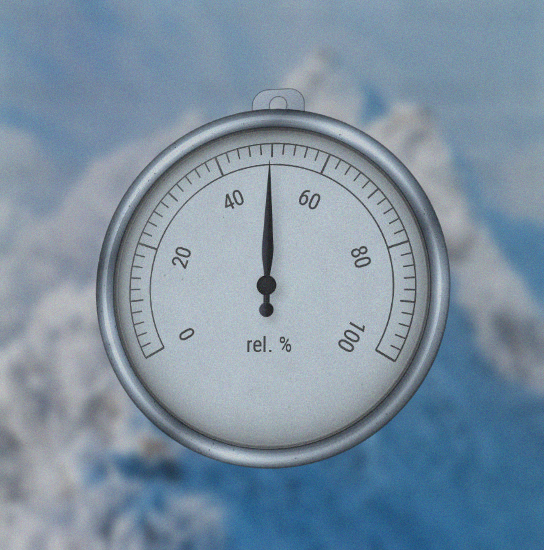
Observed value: {"value": 50, "unit": "%"}
